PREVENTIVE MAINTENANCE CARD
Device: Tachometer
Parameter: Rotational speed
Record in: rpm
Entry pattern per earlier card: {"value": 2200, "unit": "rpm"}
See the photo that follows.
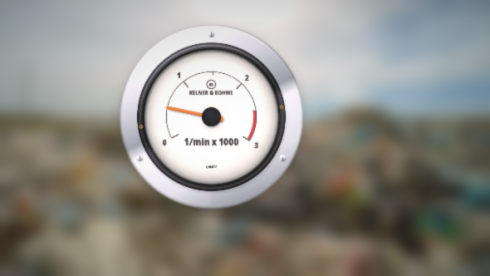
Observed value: {"value": 500, "unit": "rpm"}
